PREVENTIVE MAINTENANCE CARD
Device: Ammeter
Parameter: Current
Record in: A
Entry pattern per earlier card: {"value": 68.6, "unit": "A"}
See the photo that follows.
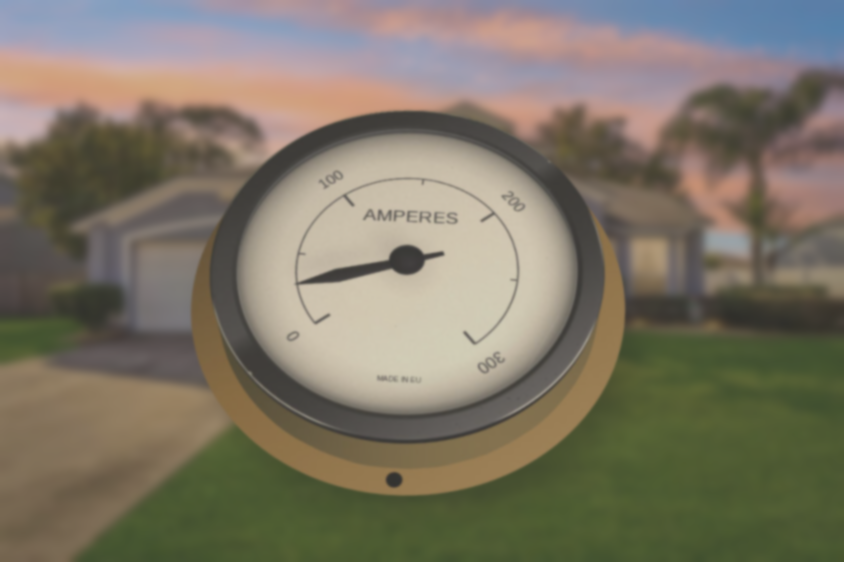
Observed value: {"value": 25, "unit": "A"}
